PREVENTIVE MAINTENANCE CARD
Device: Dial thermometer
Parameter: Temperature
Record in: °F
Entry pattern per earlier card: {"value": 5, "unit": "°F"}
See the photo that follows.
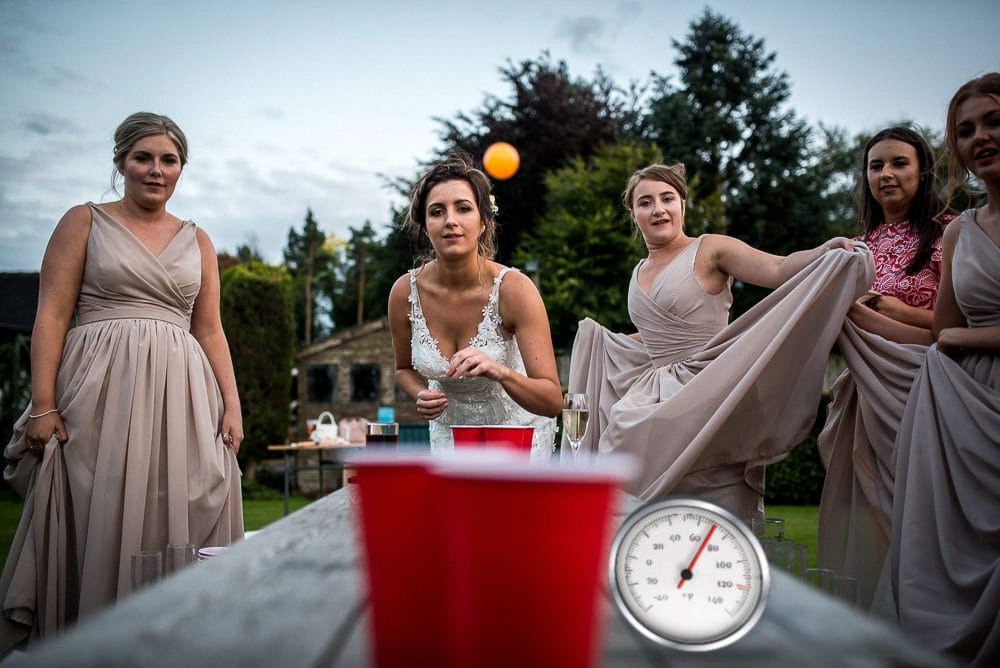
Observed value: {"value": 70, "unit": "°F"}
